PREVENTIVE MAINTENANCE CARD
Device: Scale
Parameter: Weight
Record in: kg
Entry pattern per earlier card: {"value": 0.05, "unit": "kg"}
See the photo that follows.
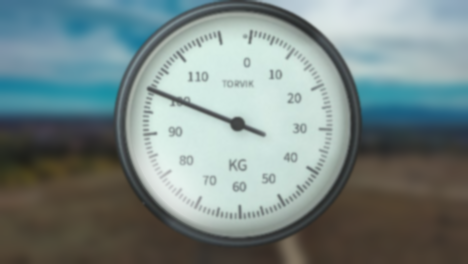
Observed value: {"value": 100, "unit": "kg"}
